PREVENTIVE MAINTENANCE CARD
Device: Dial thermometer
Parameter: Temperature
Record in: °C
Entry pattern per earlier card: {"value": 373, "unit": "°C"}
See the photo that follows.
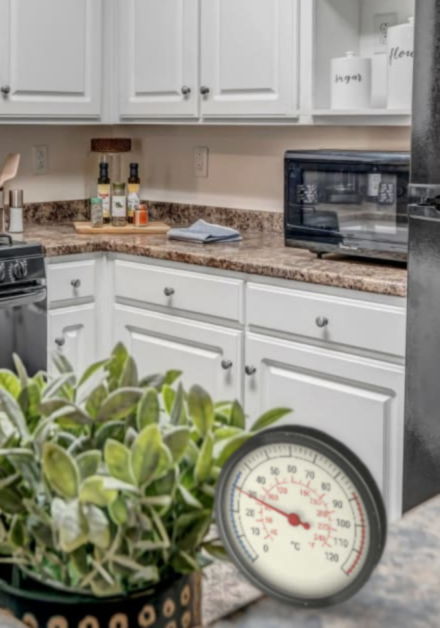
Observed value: {"value": 30, "unit": "°C"}
